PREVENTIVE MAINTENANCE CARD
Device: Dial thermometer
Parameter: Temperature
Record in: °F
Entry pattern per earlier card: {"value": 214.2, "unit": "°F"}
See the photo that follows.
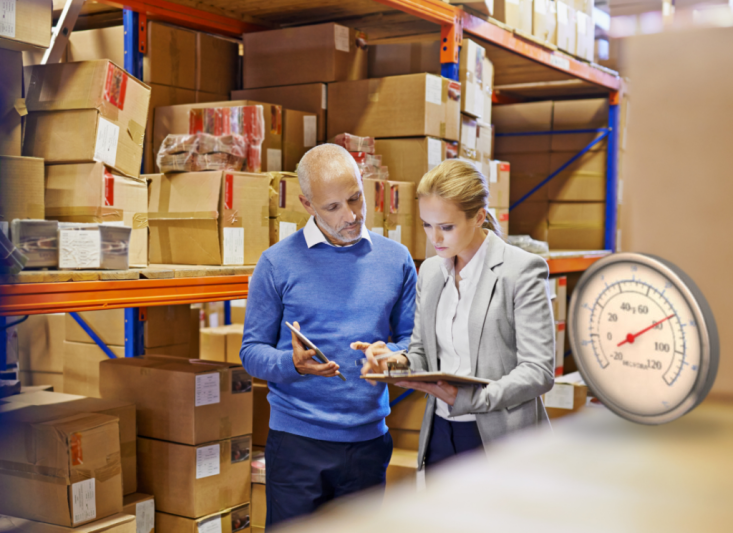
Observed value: {"value": 80, "unit": "°F"}
